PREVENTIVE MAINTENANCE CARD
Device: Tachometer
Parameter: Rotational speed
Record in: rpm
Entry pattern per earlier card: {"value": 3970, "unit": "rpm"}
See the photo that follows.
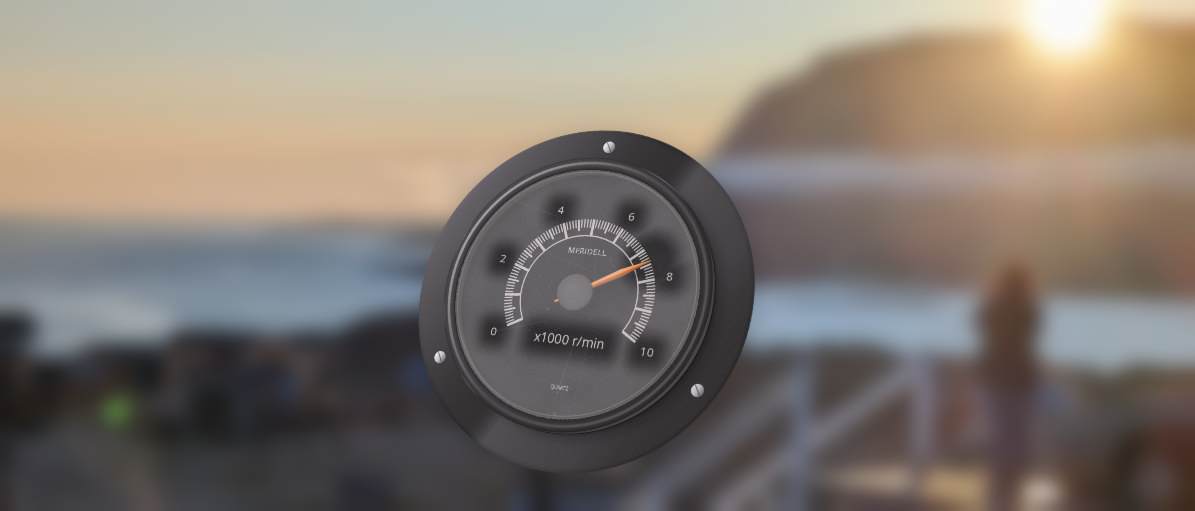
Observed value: {"value": 7500, "unit": "rpm"}
